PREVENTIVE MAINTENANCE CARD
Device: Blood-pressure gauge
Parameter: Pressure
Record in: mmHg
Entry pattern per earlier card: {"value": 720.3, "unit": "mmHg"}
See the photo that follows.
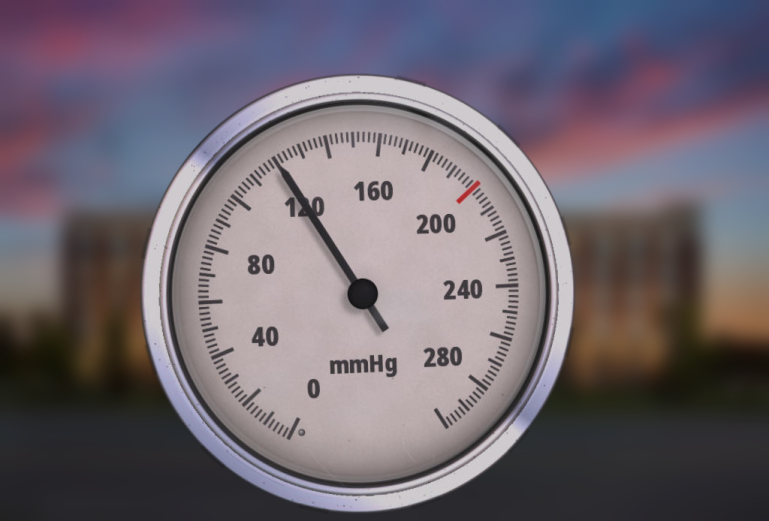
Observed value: {"value": 120, "unit": "mmHg"}
